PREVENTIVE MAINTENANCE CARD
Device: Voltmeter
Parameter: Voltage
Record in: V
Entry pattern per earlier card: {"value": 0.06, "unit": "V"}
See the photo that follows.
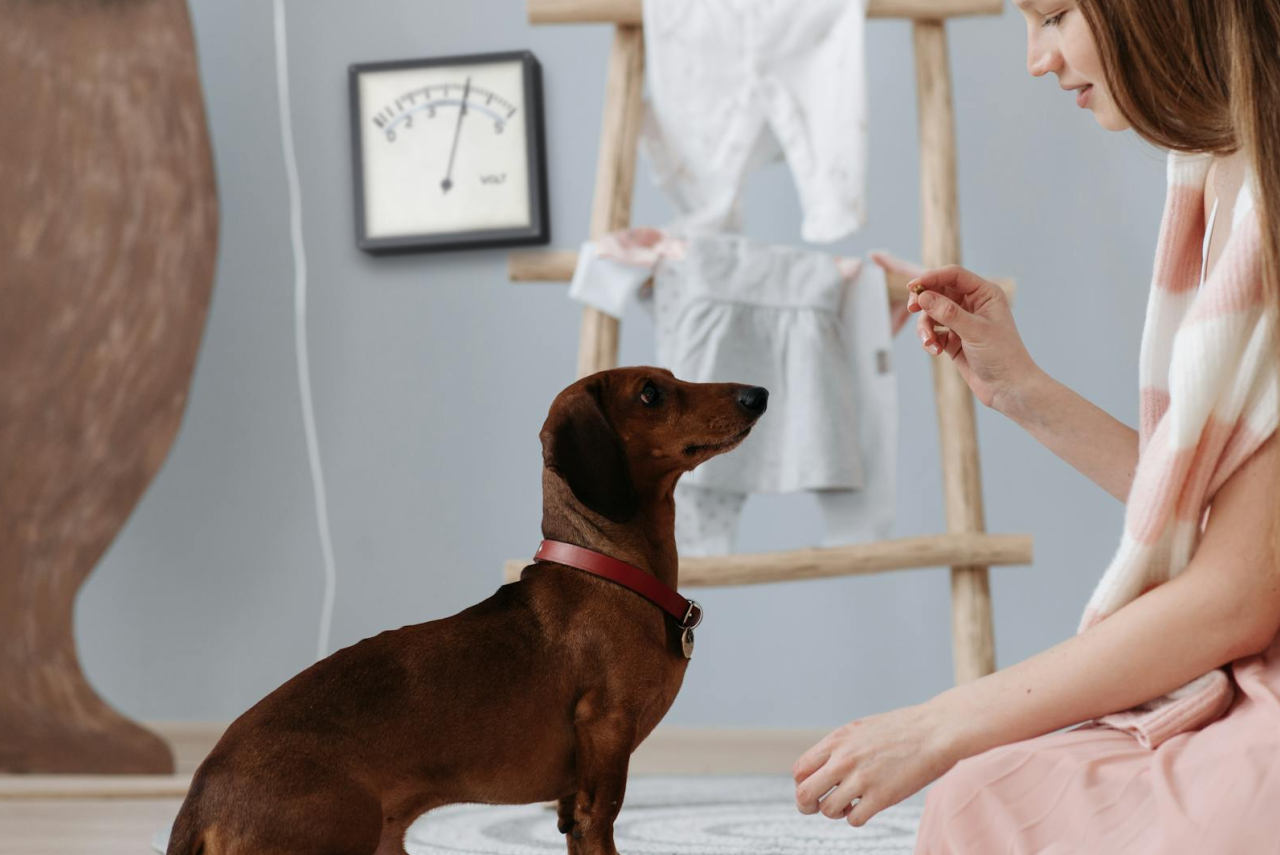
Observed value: {"value": 4, "unit": "V"}
